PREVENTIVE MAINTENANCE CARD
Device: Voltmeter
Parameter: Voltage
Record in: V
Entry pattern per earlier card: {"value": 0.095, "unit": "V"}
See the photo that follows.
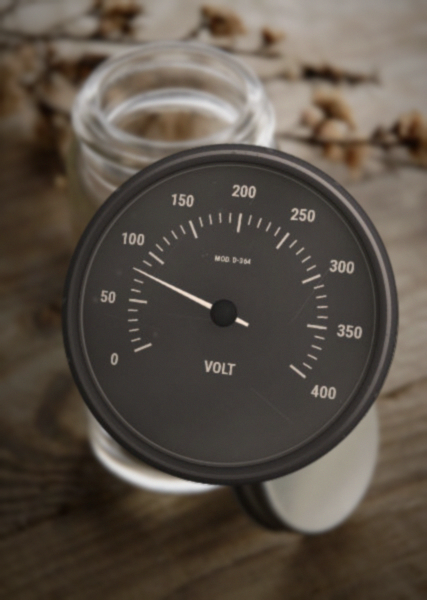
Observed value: {"value": 80, "unit": "V"}
